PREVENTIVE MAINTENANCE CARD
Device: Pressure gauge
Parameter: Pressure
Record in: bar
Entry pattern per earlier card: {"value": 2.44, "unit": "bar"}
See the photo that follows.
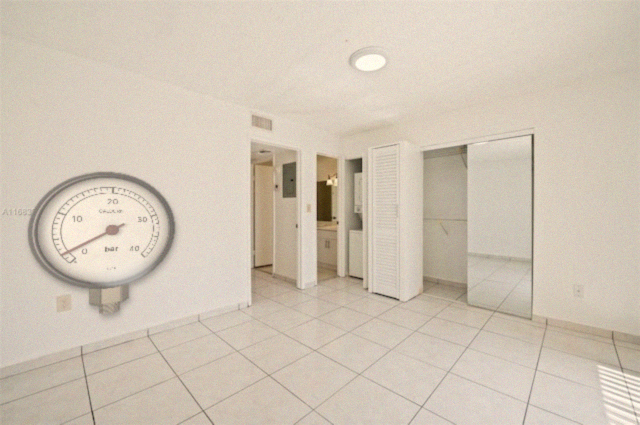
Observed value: {"value": 2, "unit": "bar"}
